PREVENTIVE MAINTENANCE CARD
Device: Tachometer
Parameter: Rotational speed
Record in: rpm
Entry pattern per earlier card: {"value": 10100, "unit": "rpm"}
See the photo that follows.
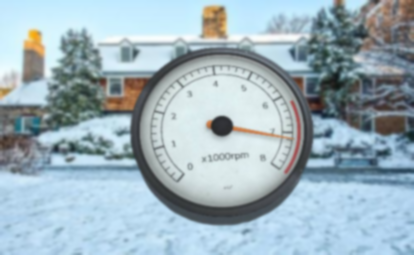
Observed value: {"value": 7200, "unit": "rpm"}
